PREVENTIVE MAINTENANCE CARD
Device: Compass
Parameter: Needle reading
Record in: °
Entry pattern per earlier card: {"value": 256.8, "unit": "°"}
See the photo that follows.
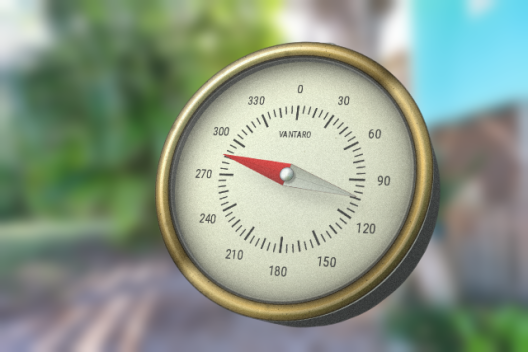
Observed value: {"value": 285, "unit": "°"}
